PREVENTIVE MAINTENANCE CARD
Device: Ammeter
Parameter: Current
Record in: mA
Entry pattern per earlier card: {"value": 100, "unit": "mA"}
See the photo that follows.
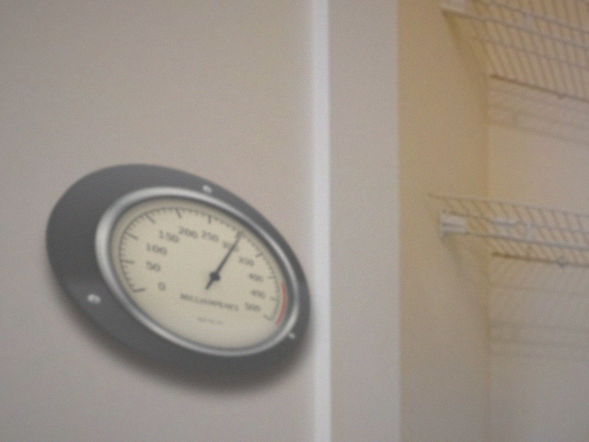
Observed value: {"value": 300, "unit": "mA"}
